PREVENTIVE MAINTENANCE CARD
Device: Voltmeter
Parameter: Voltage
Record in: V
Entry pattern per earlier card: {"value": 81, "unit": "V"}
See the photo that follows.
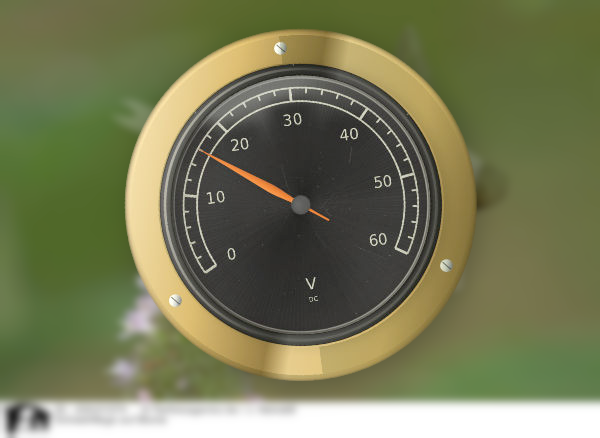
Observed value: {"value": 16, "unit": "V"}
